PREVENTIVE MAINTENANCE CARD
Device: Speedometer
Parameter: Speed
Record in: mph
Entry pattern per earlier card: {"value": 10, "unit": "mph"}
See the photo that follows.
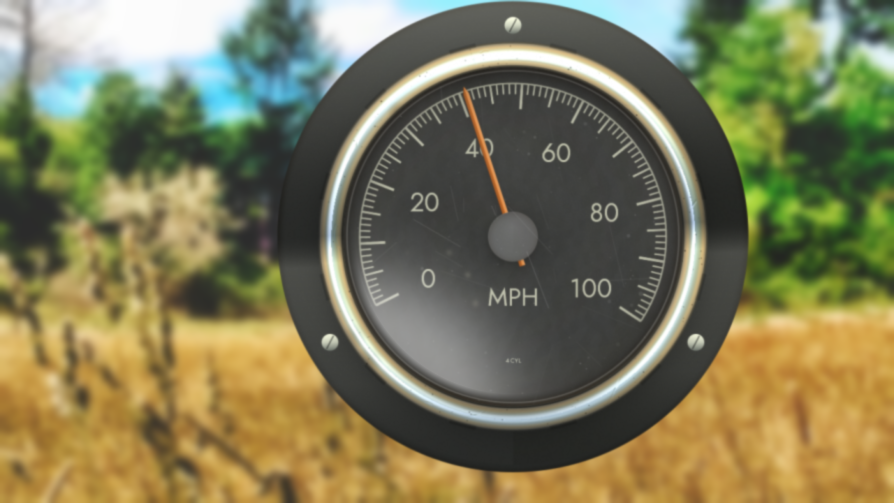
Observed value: {"value": 41, "unit": "mph"}
